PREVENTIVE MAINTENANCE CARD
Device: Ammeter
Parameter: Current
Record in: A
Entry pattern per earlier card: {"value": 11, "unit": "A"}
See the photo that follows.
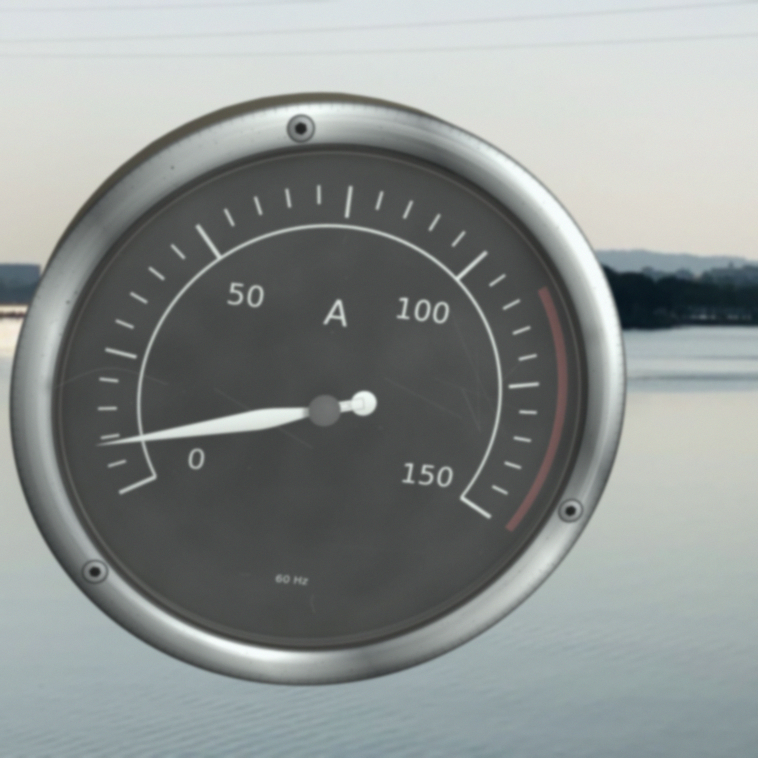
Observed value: {"value": 10, "unit": "A"}
